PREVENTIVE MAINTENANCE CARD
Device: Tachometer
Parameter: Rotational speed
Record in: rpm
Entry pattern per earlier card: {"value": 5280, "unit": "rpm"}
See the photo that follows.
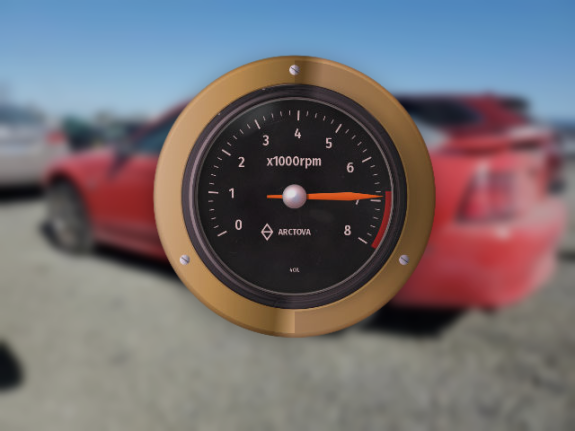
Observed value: {"value": 6900, "unit": "rpm"}
